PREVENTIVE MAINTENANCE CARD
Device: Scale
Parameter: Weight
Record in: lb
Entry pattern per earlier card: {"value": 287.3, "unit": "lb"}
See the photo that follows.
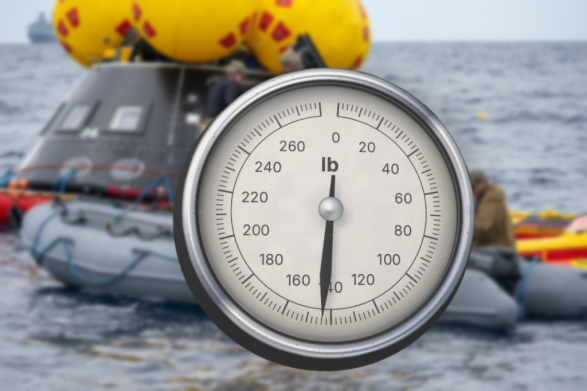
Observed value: {"value": 144, "unit": "lb"}
